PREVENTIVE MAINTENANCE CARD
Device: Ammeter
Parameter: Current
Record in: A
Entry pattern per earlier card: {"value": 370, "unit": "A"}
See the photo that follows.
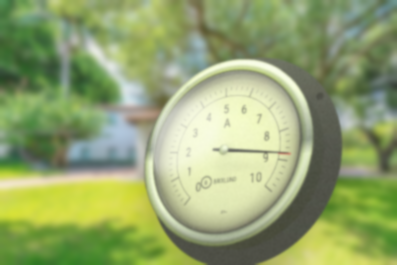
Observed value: {"value": 8.8, "unit": "A"}
